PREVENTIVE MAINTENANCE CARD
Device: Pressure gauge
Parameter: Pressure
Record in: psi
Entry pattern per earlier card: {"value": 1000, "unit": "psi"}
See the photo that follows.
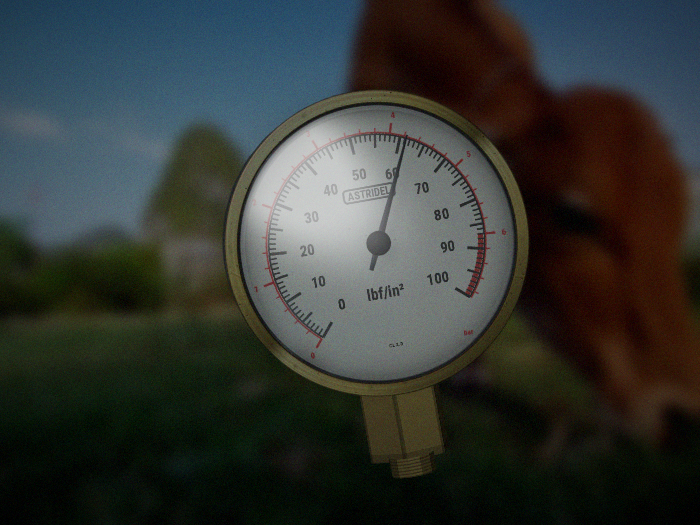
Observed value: {"value": 61, "unit": "psi"}
